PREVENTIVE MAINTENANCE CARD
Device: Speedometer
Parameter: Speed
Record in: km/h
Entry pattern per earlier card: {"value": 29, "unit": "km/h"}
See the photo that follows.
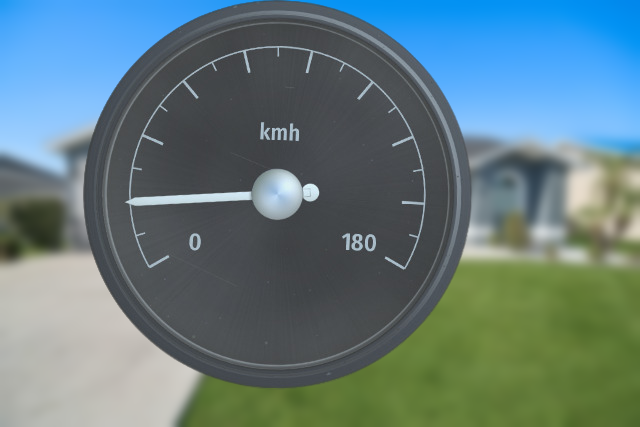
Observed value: {"value": 20, "unit": "km/h"}
